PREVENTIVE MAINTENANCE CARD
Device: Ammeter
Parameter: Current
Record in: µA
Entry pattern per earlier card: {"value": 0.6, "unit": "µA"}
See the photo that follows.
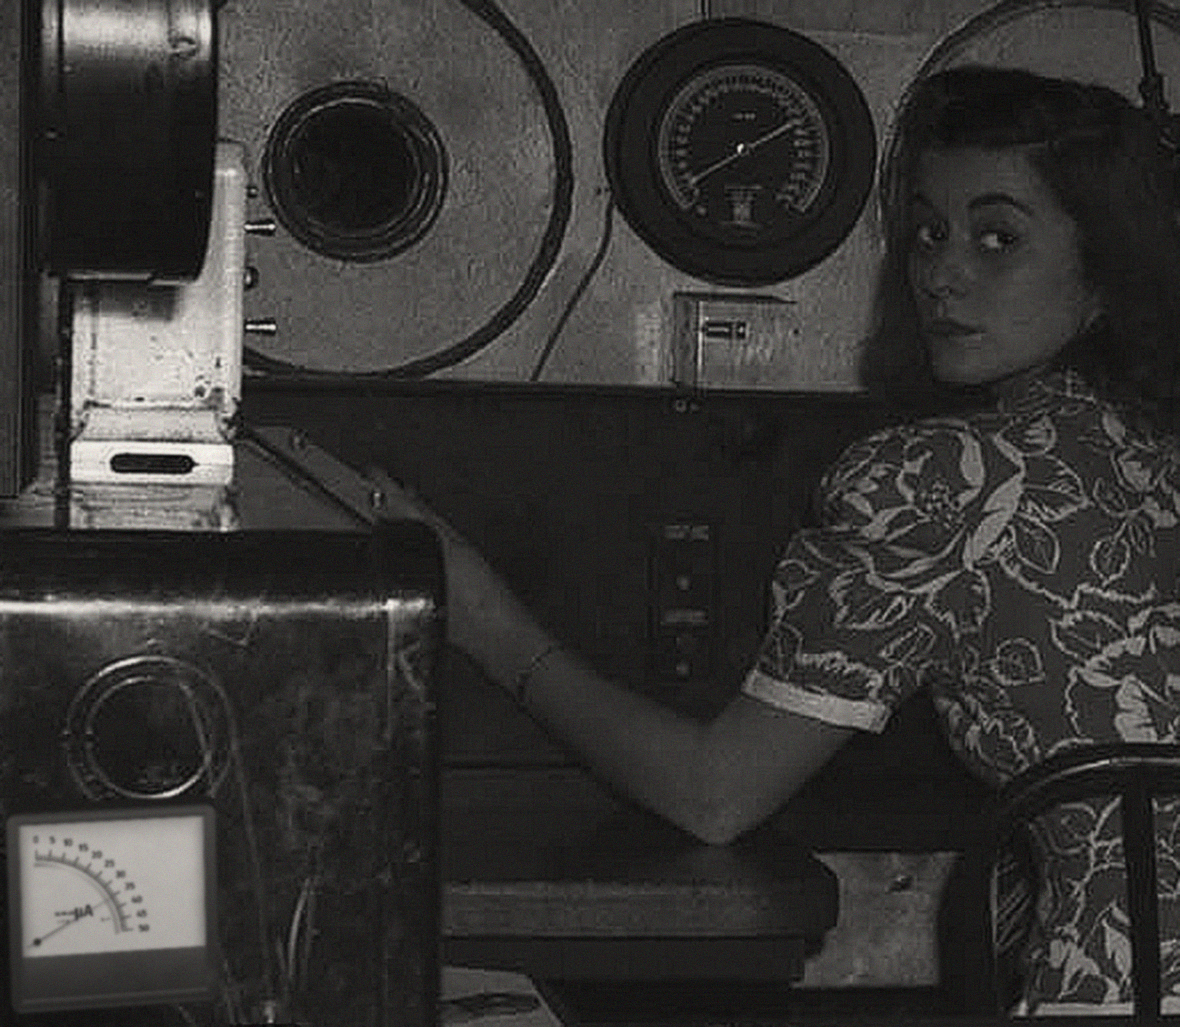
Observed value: {"value": 35, "unit": "µA"}
